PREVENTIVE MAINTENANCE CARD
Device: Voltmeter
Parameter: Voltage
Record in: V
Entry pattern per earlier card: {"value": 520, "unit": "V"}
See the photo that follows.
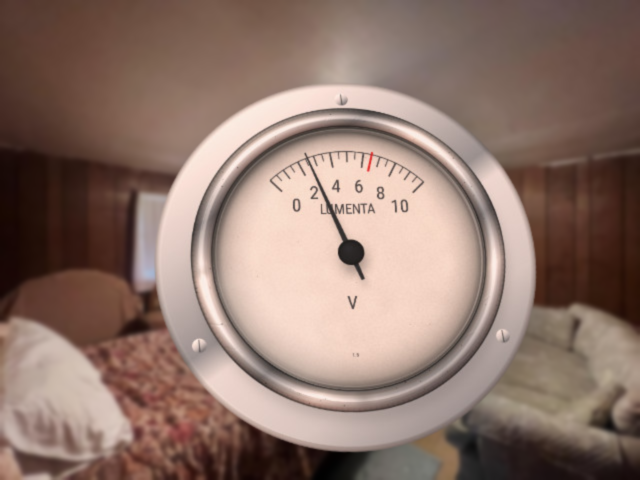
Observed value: {"value": 2.5, "unit": "V"}
